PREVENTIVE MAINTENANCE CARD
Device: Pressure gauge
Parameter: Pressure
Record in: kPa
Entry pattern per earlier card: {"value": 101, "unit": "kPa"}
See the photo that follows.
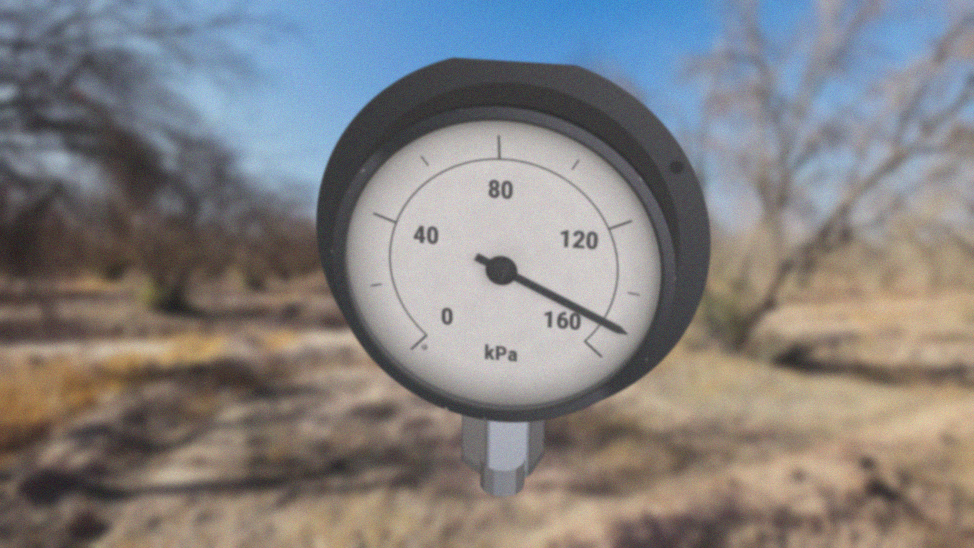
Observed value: {"value": 150, "unit": "kPa"}
